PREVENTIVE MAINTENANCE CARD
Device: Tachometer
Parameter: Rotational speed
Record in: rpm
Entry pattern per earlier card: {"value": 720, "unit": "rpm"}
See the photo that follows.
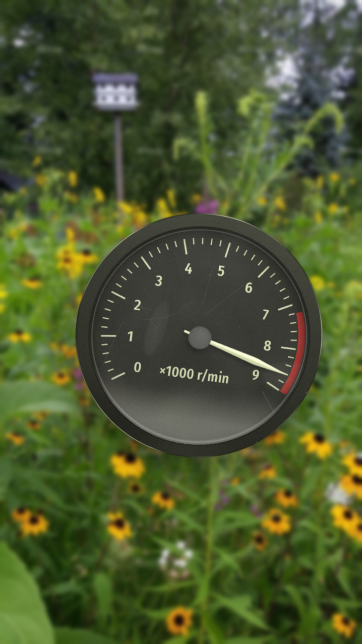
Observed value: {"value": 8600, "unit": "rpm"}
